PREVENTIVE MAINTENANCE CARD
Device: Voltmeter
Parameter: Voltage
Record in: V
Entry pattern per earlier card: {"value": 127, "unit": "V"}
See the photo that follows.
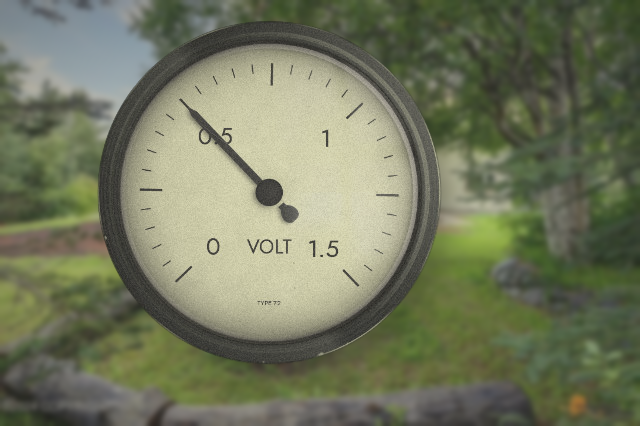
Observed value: {"value": 0.5, "unit": "V"}
